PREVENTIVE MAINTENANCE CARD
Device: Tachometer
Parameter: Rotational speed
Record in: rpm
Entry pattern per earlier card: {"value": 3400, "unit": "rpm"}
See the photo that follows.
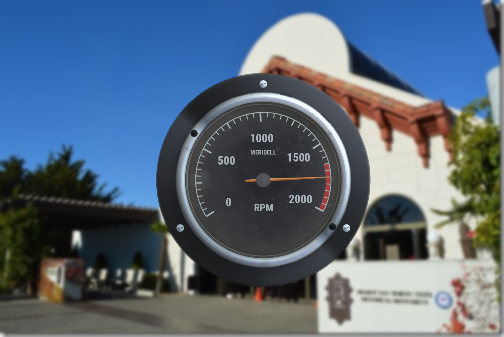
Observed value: {"value": 1750, "unit": "rpm"}
